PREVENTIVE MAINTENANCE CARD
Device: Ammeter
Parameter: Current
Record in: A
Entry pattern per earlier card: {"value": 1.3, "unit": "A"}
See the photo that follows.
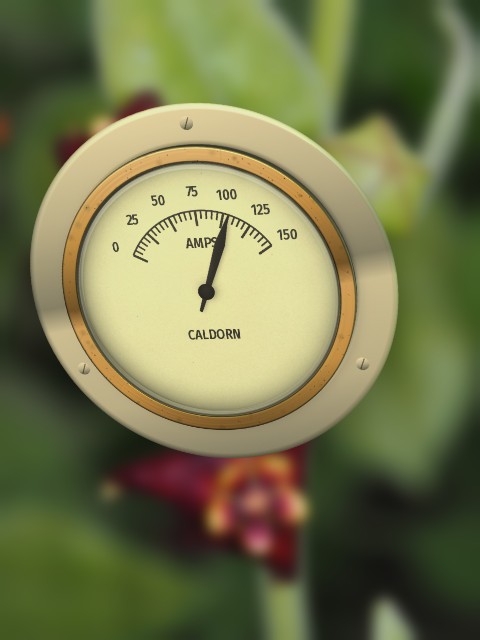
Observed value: {"value": 105, "unit": "A"}
